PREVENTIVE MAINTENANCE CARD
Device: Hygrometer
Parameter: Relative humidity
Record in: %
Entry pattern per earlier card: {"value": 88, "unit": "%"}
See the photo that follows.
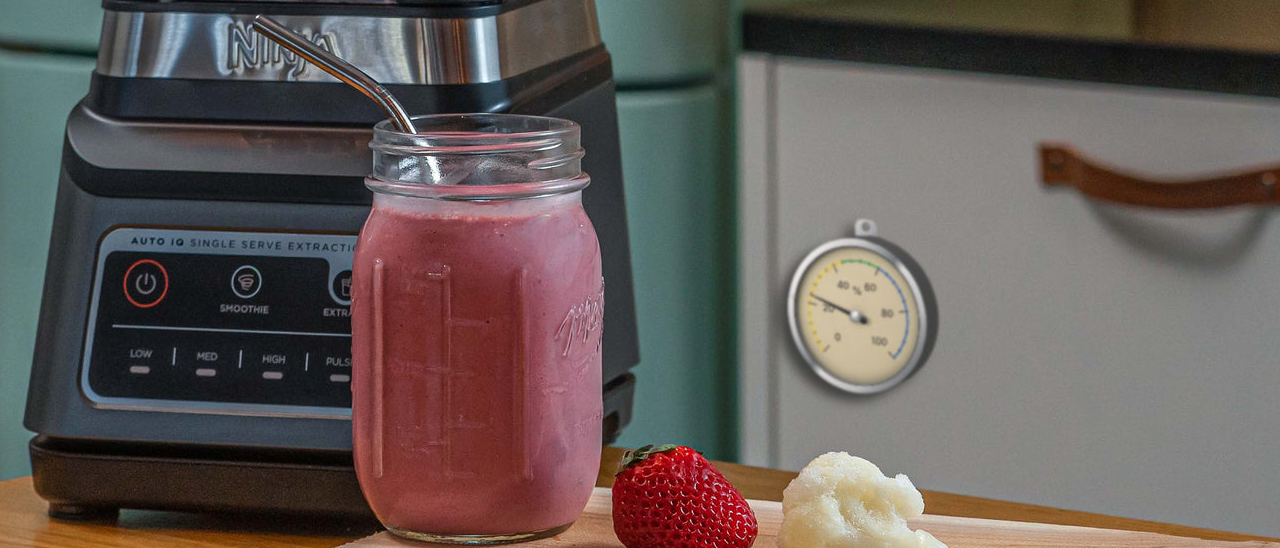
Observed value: {"value": 24, "unit": "%"}
